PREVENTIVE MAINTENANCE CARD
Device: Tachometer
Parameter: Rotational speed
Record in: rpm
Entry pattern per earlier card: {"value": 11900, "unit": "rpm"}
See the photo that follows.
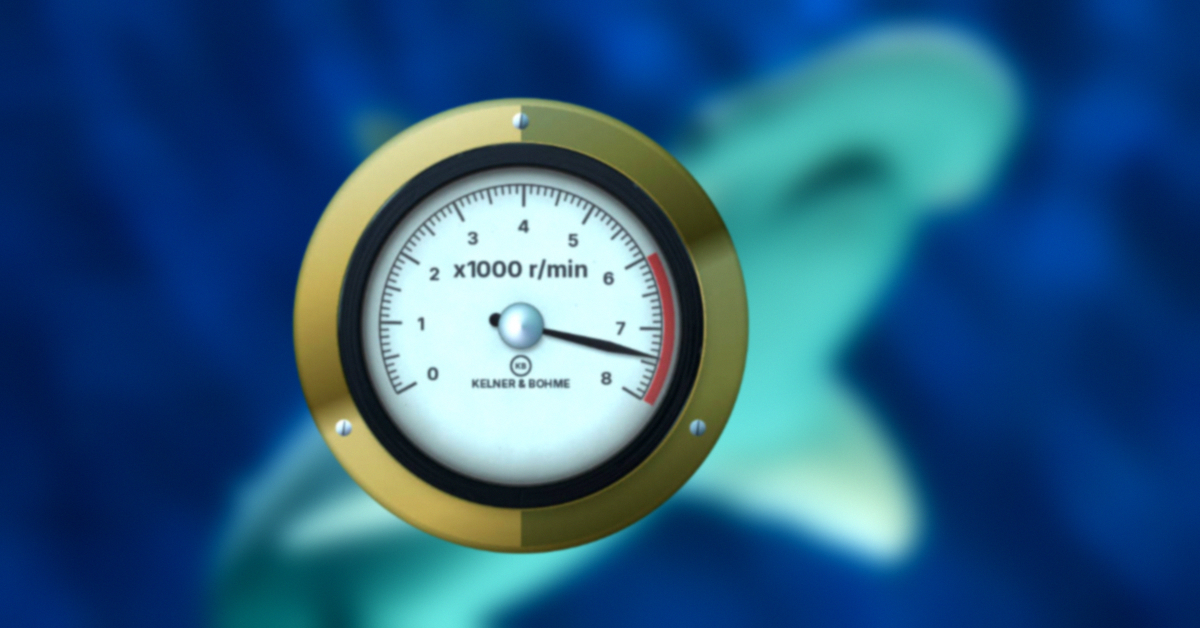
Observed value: {"value": 7400, "unit": "rpm"}
